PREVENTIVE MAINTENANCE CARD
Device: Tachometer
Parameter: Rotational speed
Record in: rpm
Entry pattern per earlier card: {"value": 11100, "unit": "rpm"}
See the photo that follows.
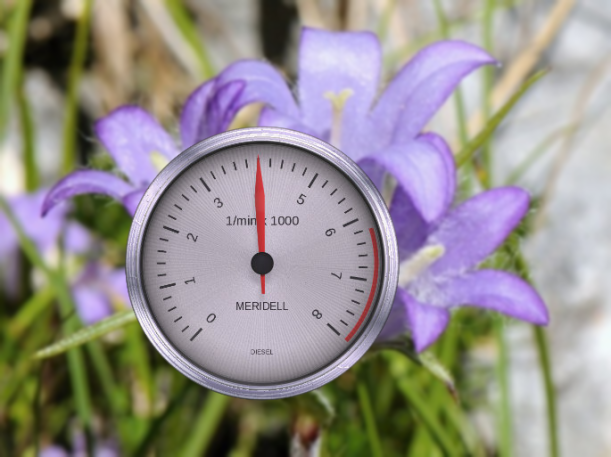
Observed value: {"value": 4000, "unit": "rpm"}
